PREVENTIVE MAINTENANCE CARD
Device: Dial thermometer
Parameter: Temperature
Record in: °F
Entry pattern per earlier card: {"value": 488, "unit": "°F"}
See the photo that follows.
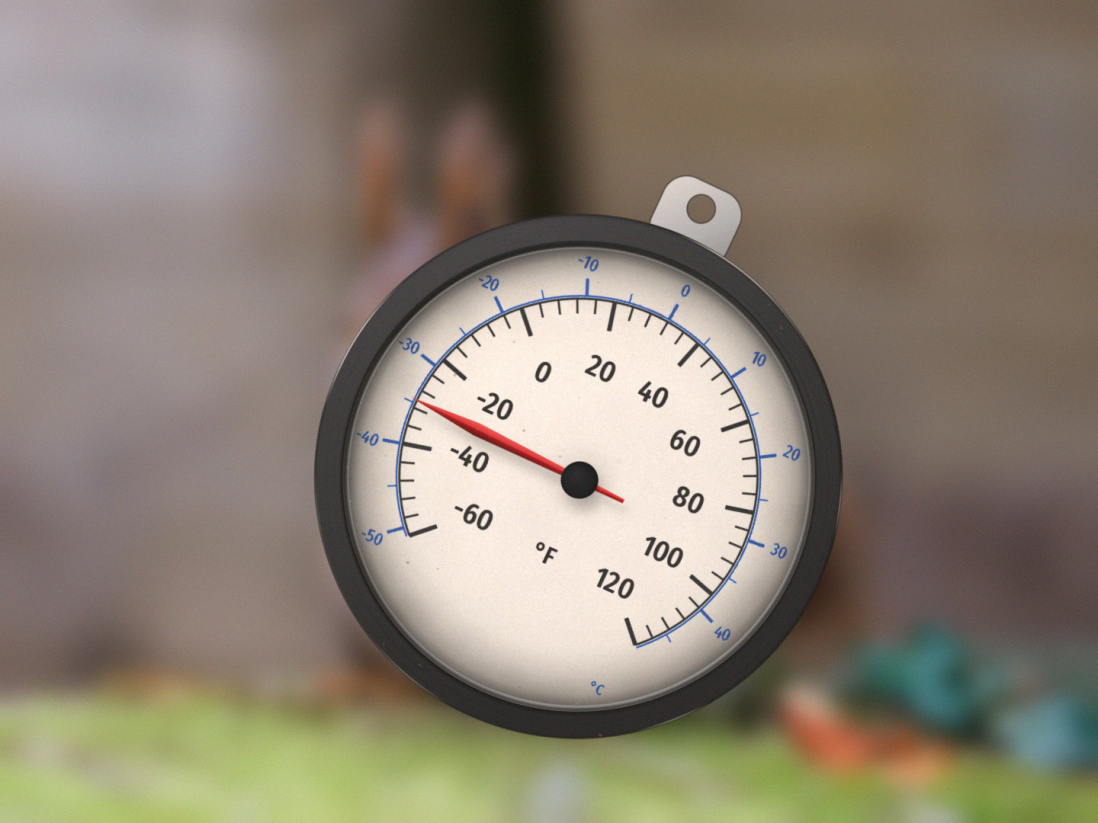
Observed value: {"value": -30, "unit": "°F"}
